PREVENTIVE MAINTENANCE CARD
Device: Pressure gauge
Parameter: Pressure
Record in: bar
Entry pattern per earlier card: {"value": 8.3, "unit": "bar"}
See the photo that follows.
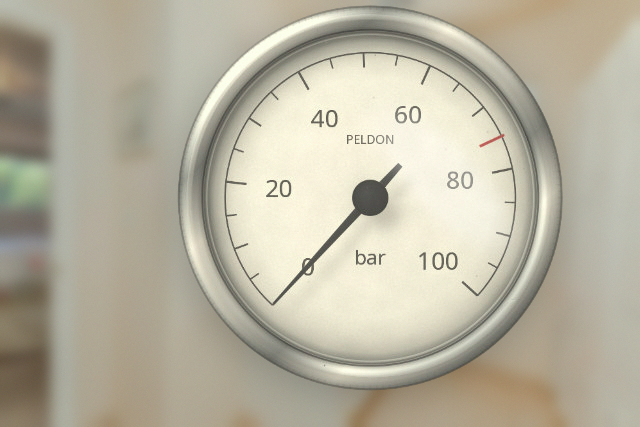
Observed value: {"value": 0, "unit": "bar"}
